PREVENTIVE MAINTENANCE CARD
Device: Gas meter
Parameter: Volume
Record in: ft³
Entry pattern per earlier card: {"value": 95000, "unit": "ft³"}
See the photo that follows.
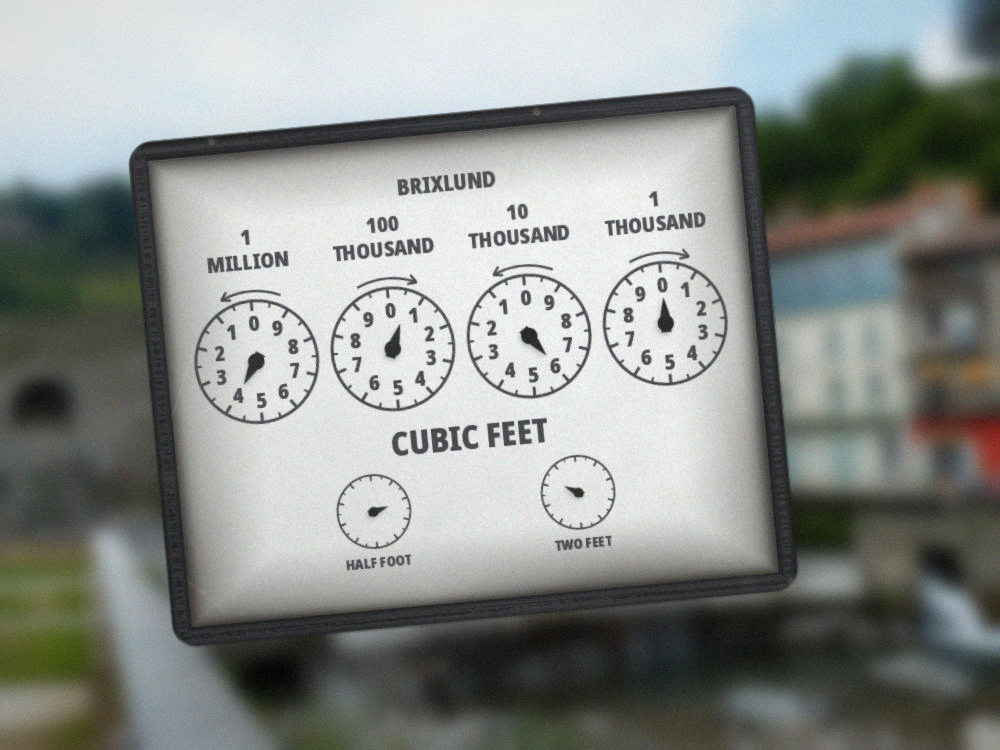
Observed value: {"value": 406000, "unit": "ft³"}
